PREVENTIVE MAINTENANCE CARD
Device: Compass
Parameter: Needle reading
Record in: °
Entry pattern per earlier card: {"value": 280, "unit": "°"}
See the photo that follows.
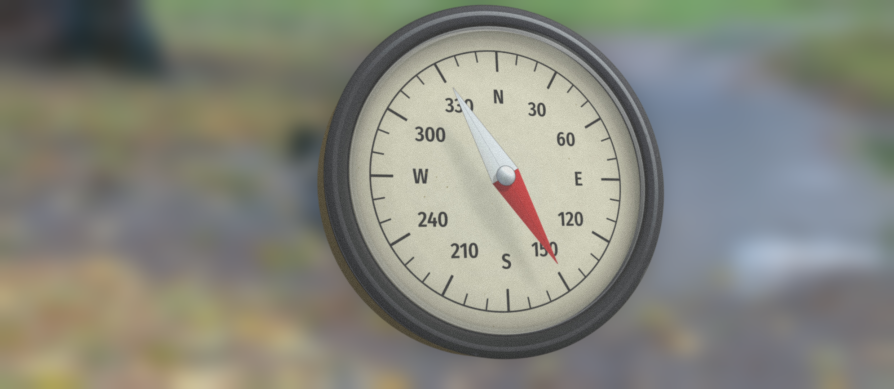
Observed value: {"value": 150, "unit": "°"}
